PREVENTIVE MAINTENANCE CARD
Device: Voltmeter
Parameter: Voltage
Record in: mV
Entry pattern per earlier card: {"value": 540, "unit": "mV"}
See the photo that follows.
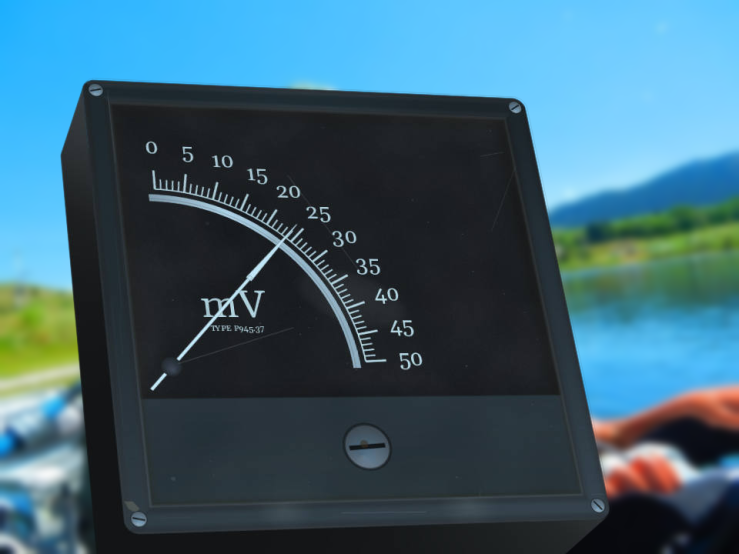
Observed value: {"value": 24, "unit": "mV"}
